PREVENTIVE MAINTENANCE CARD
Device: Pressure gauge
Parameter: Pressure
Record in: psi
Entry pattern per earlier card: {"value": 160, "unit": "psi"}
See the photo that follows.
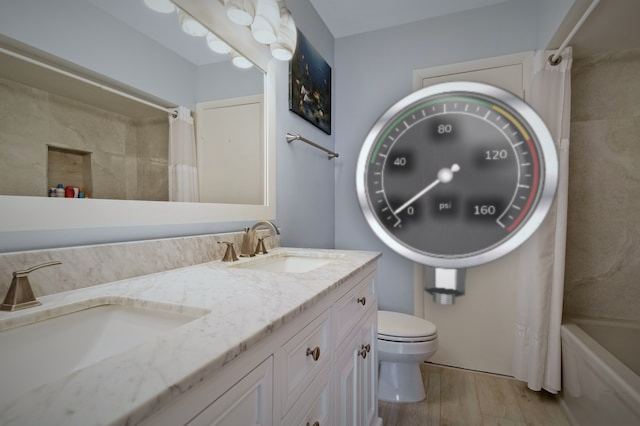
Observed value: {"value": 5, "unit": "psi"}
